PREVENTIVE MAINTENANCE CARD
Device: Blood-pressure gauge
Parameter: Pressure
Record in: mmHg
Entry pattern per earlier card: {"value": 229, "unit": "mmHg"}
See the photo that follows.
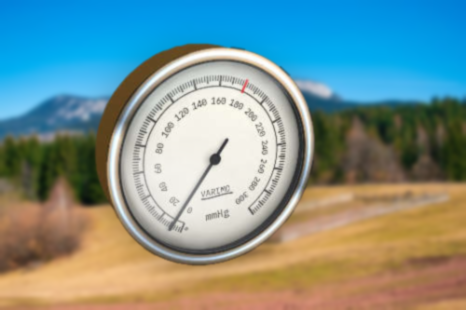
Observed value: {"value": 10, "unit": "mmHg"}
